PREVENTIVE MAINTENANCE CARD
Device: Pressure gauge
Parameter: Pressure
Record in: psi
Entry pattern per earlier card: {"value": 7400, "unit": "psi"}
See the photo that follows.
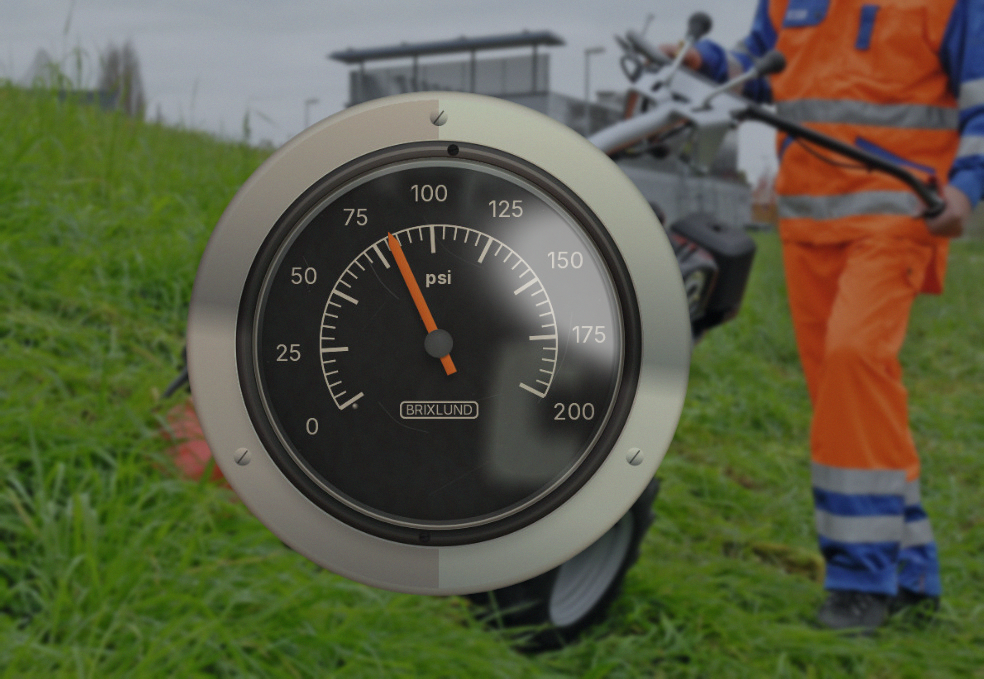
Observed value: {"value": 82.5, "unit": "psi"}
